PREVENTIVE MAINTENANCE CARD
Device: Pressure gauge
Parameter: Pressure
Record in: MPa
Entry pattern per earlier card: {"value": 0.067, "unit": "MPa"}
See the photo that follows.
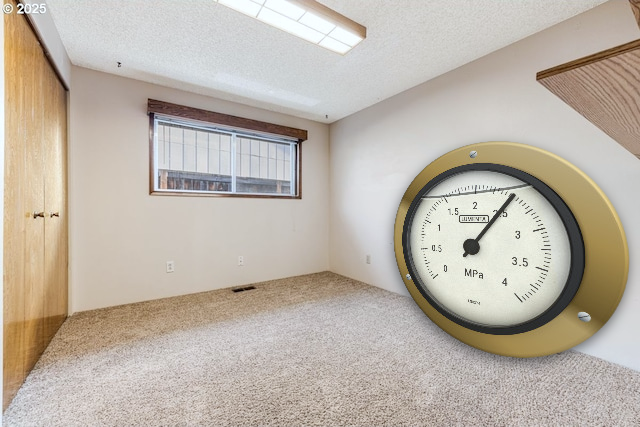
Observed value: {"value": 2.5, "unit": "MPa"}
